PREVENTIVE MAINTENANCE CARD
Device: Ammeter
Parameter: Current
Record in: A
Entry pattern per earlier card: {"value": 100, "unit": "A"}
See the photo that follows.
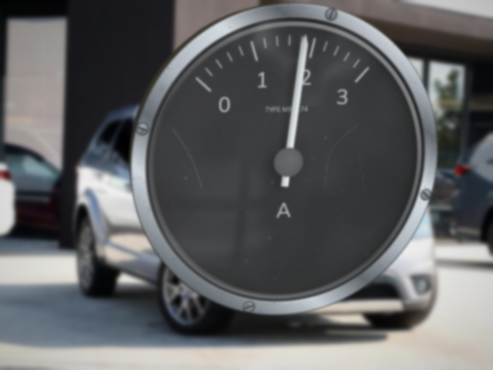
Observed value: {"value": 1.8, "unit": "A"}
